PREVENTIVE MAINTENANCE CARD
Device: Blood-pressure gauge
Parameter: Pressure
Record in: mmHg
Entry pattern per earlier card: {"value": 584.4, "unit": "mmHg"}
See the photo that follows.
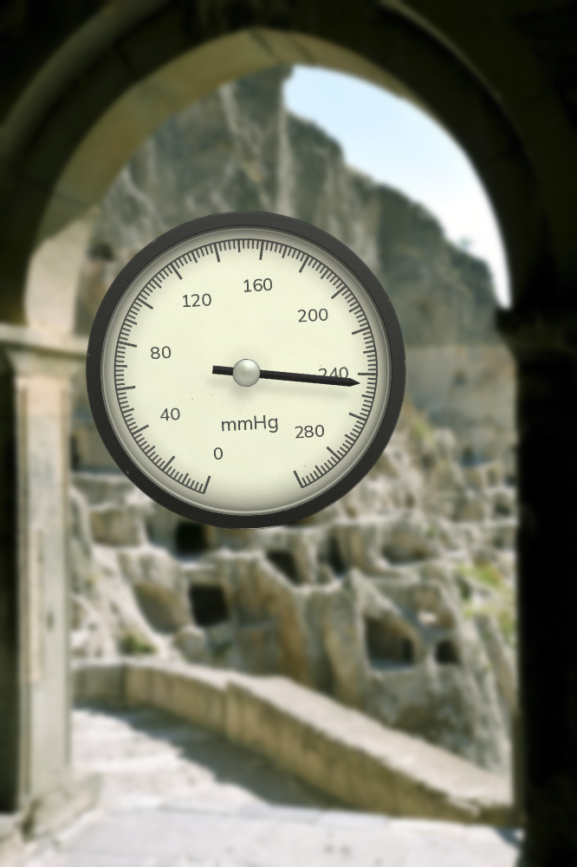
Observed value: {"value": 244, "unit": "mmHg"}
